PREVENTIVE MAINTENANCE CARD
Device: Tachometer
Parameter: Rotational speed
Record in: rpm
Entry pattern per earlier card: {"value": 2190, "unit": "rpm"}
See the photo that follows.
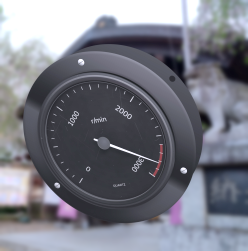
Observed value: {"value": 2800, "unit": "rpm"}
